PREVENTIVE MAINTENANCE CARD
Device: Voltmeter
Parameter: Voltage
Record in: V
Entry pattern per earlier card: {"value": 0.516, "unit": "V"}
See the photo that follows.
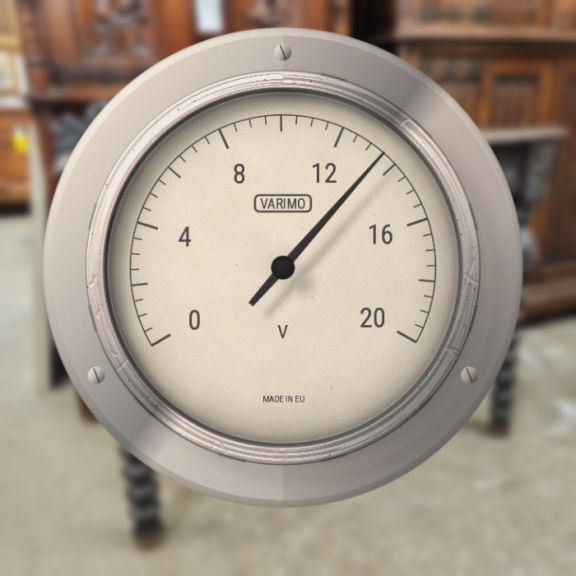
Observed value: {"value": 13.5, "unit": "V"}
